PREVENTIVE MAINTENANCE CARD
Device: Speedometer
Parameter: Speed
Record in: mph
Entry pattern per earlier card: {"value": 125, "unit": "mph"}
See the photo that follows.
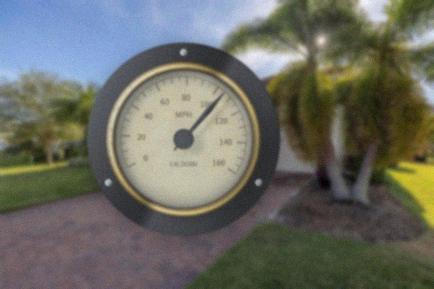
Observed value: {"value": 105, "unit": "mph"}
